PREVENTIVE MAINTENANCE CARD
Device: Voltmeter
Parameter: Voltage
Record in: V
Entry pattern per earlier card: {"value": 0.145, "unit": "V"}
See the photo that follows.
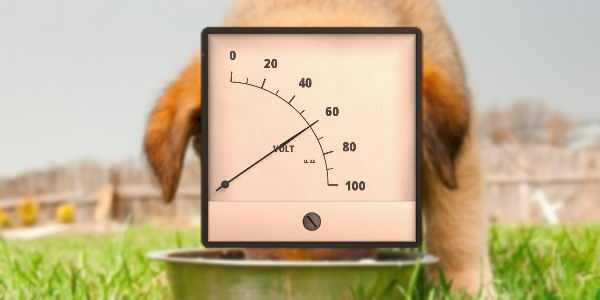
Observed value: {"value": 60, "unit": "V"}
